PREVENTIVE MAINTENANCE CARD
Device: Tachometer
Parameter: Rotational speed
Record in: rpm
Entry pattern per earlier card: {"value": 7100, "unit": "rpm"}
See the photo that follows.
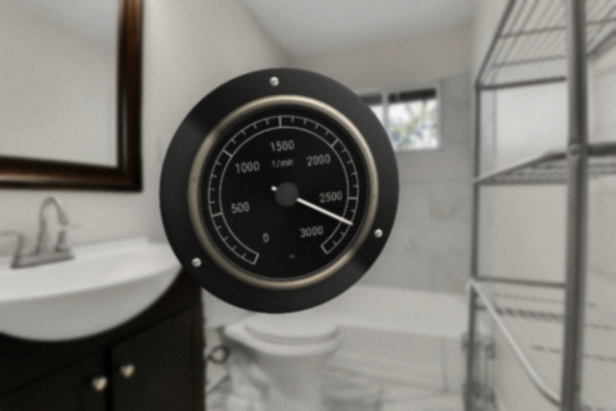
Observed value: {"value": 2700, "unit": "rpm"}
